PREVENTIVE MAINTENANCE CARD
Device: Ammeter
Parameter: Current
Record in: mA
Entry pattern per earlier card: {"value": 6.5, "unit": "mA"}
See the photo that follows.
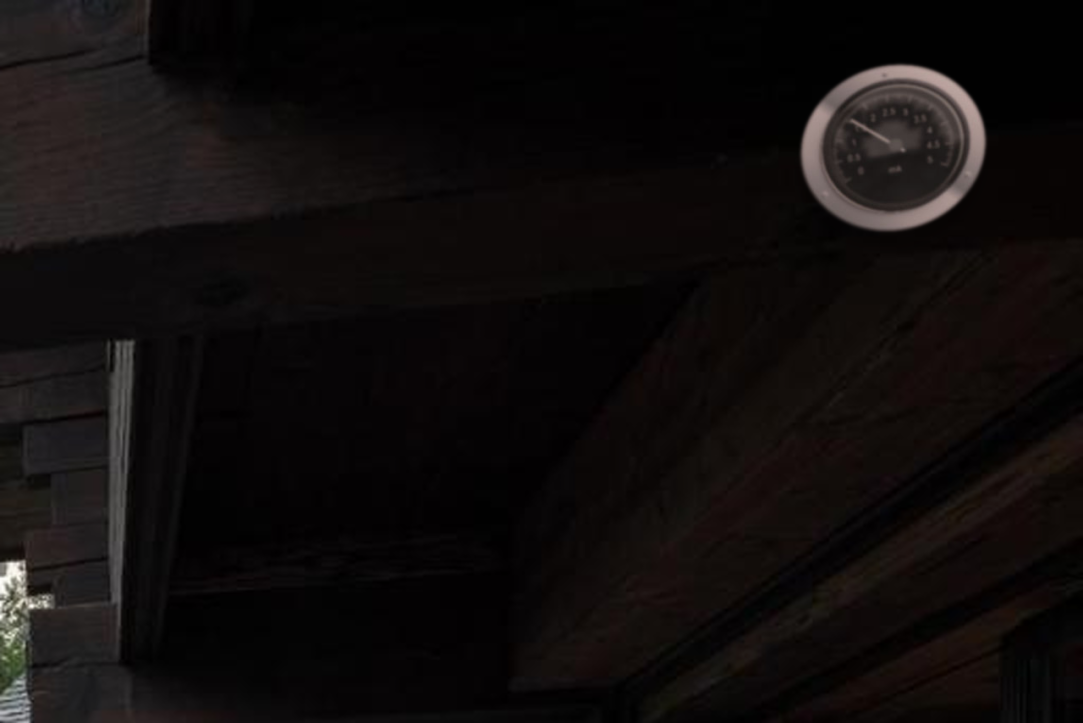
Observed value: {"value": 1.5, "unit": "mA"}
